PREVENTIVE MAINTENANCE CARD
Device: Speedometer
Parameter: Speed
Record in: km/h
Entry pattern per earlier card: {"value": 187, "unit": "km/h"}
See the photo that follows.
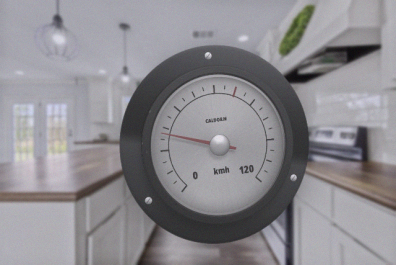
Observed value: {"value": 27.5, "unit": "km/h"}
